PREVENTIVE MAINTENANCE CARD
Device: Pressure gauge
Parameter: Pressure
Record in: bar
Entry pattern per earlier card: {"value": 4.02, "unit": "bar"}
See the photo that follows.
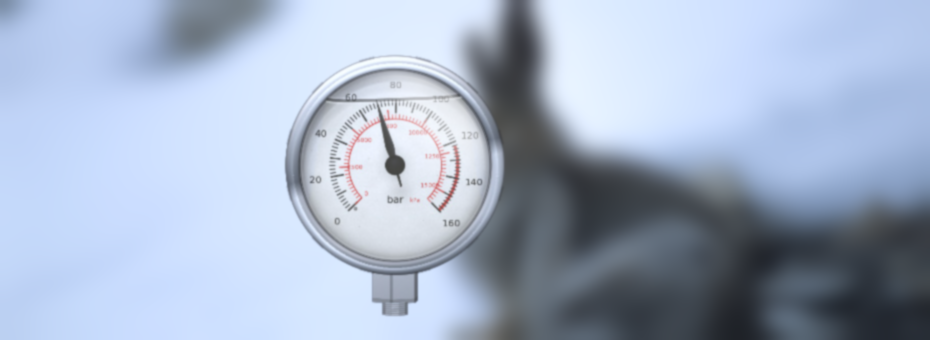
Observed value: {"value": 70, "unit": "bar"}
